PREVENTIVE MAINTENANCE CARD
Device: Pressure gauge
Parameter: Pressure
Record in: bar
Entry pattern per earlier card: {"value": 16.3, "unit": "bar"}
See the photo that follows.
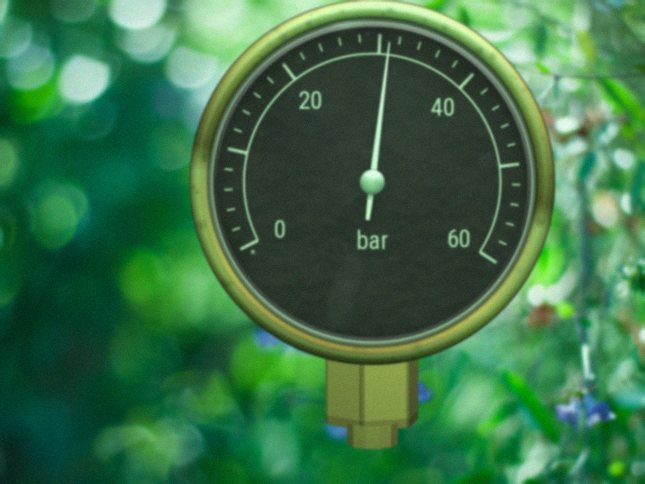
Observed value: {"value": 31, "unit": "bar"}
